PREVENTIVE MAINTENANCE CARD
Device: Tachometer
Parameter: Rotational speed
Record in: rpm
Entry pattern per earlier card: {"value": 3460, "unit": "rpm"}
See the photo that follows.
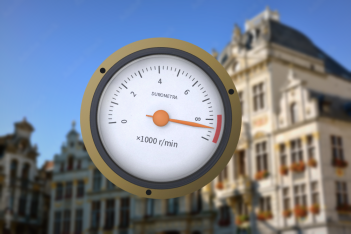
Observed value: {"value": 8400, "unit": "rpm"}
